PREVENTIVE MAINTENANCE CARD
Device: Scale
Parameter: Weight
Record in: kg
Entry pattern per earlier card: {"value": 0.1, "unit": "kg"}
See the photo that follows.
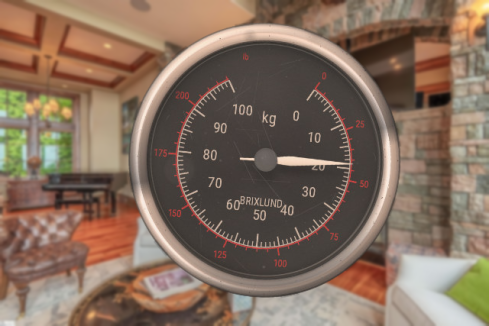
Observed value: {"value": 19, "unit": "kg"}
